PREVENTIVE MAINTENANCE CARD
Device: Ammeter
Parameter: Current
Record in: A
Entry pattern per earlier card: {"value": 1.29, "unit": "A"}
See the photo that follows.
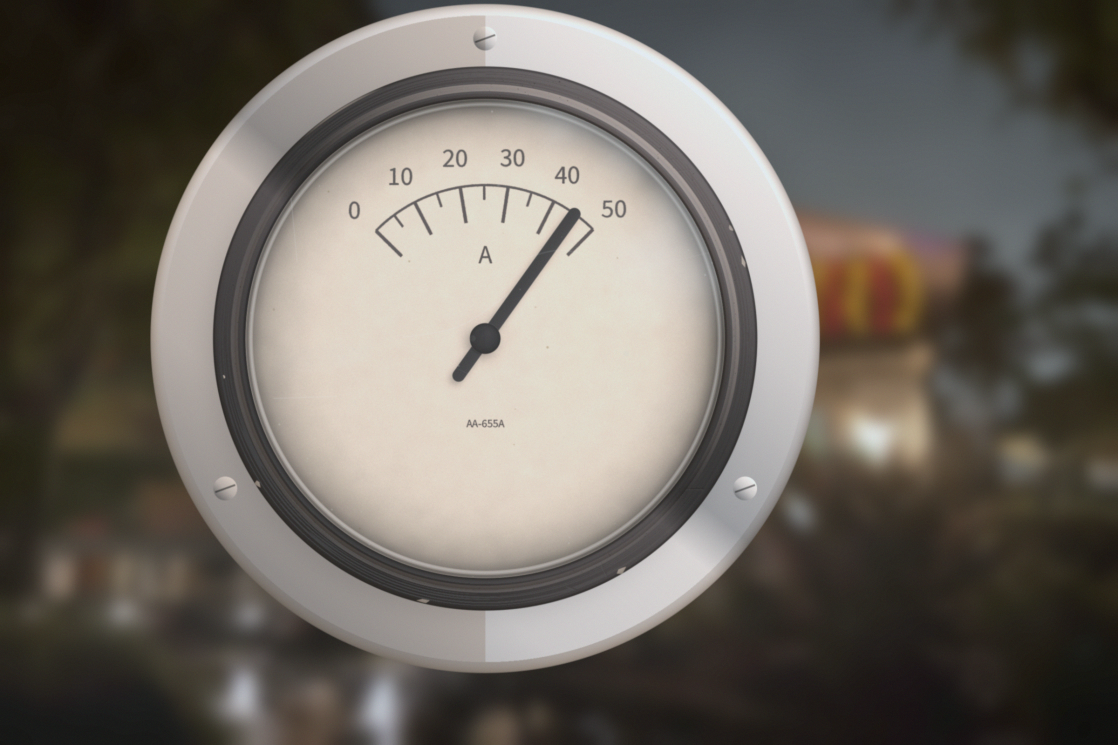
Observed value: {"value": 45, "unit": "A"}
